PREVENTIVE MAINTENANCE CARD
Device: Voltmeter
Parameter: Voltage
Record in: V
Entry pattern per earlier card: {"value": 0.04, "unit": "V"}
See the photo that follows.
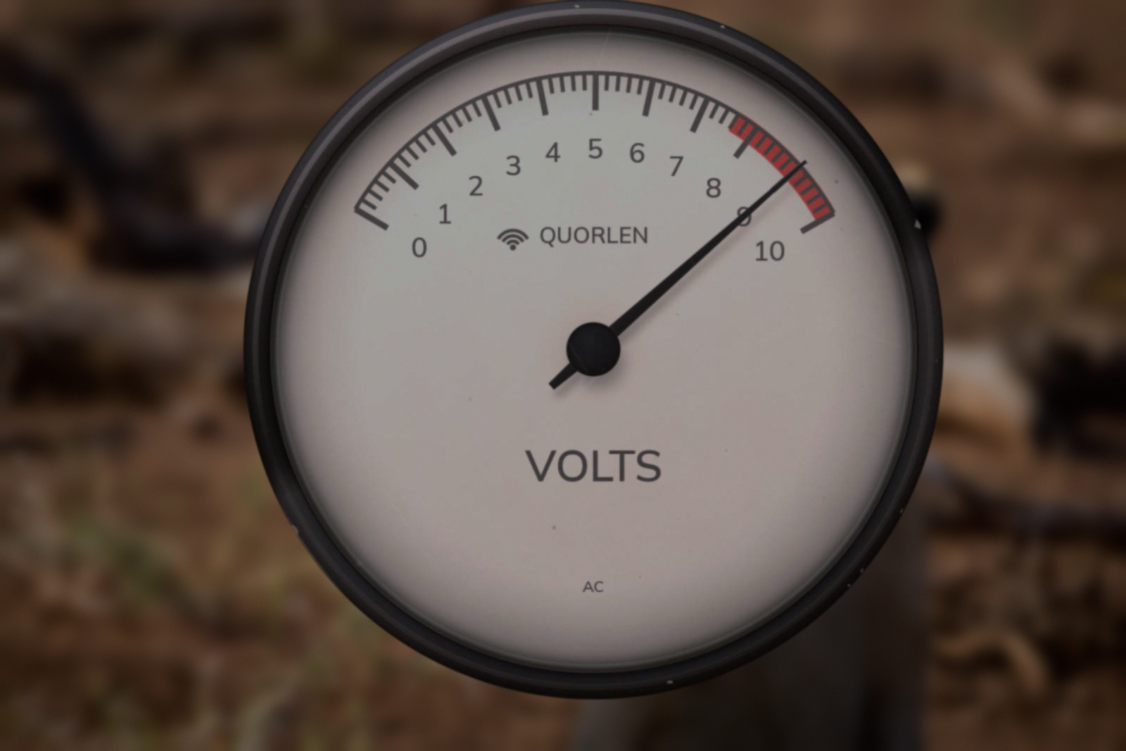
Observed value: {"value": 9, "unit": "V"}
